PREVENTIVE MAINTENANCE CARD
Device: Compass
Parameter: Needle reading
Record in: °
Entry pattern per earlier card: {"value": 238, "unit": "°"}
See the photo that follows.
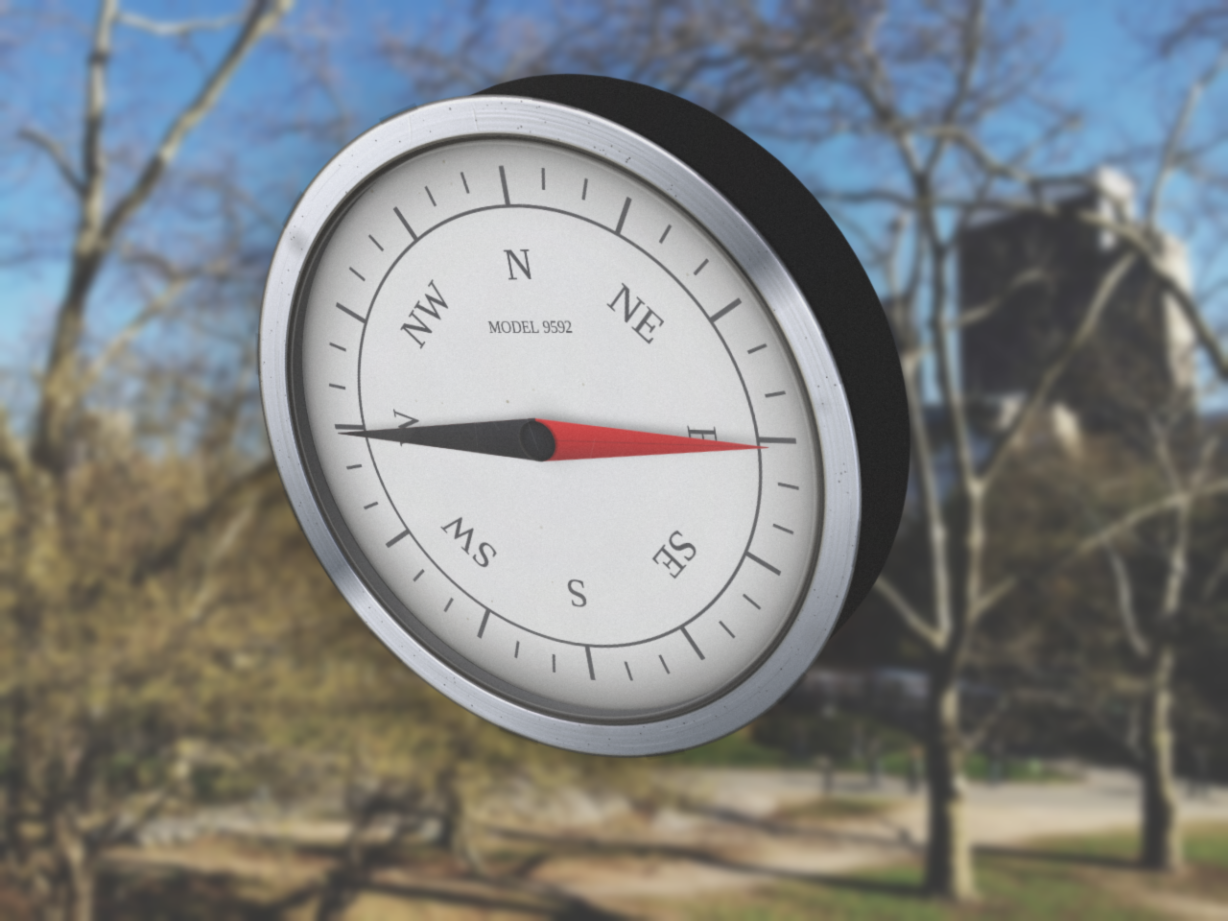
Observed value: {"value": 90, "unit": "°"}
